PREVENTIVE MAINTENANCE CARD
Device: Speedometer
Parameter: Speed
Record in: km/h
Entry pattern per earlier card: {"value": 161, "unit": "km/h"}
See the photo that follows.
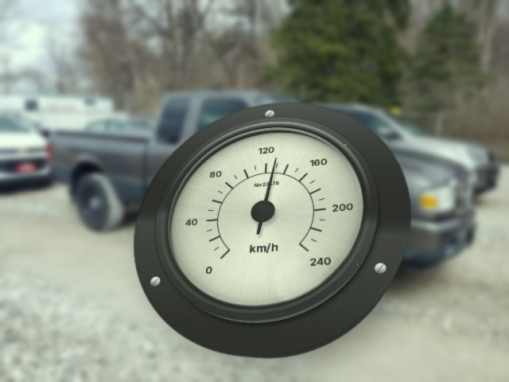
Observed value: {"value": 130, "unit": "km/h"}
